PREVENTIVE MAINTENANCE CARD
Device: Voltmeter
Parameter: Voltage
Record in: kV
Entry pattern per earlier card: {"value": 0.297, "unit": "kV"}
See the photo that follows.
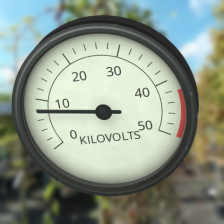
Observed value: {"value": 8, "unit": "kV"}
